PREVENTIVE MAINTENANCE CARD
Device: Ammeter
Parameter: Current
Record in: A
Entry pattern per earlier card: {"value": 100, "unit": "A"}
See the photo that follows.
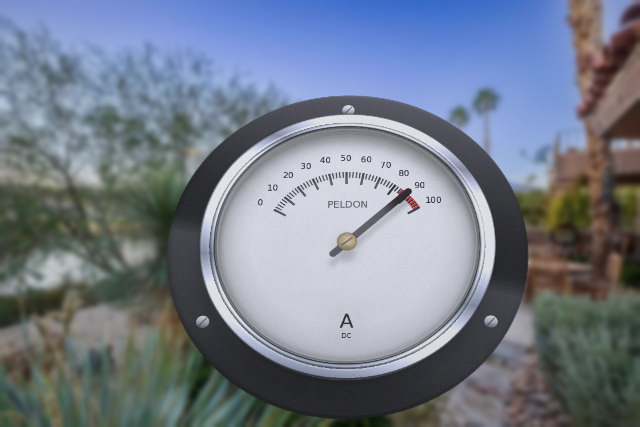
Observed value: {"value": 90, "unit": "A"}
